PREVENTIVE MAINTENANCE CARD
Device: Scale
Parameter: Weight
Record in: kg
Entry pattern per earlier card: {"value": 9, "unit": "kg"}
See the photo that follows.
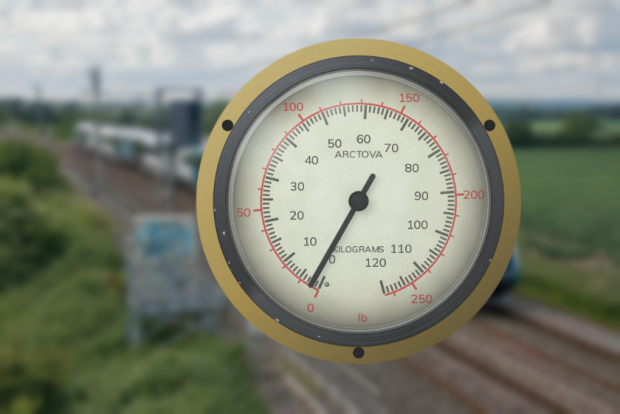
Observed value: {"value": 2, "unit": "kg"}
